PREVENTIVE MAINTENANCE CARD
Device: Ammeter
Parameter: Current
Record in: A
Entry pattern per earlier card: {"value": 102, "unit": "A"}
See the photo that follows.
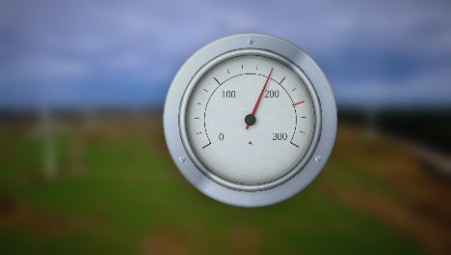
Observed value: {"value": 180, "unit": "A"}
